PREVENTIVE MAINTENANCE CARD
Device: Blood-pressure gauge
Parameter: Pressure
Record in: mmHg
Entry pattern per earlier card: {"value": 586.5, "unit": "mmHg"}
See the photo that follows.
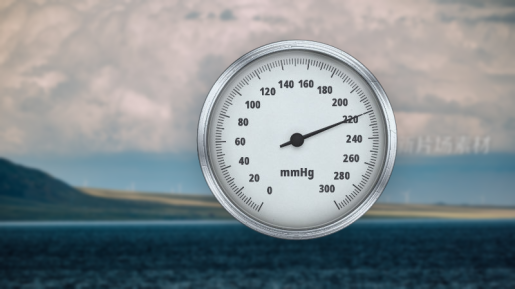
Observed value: {"value": 220, "unit": "mmHg"}
